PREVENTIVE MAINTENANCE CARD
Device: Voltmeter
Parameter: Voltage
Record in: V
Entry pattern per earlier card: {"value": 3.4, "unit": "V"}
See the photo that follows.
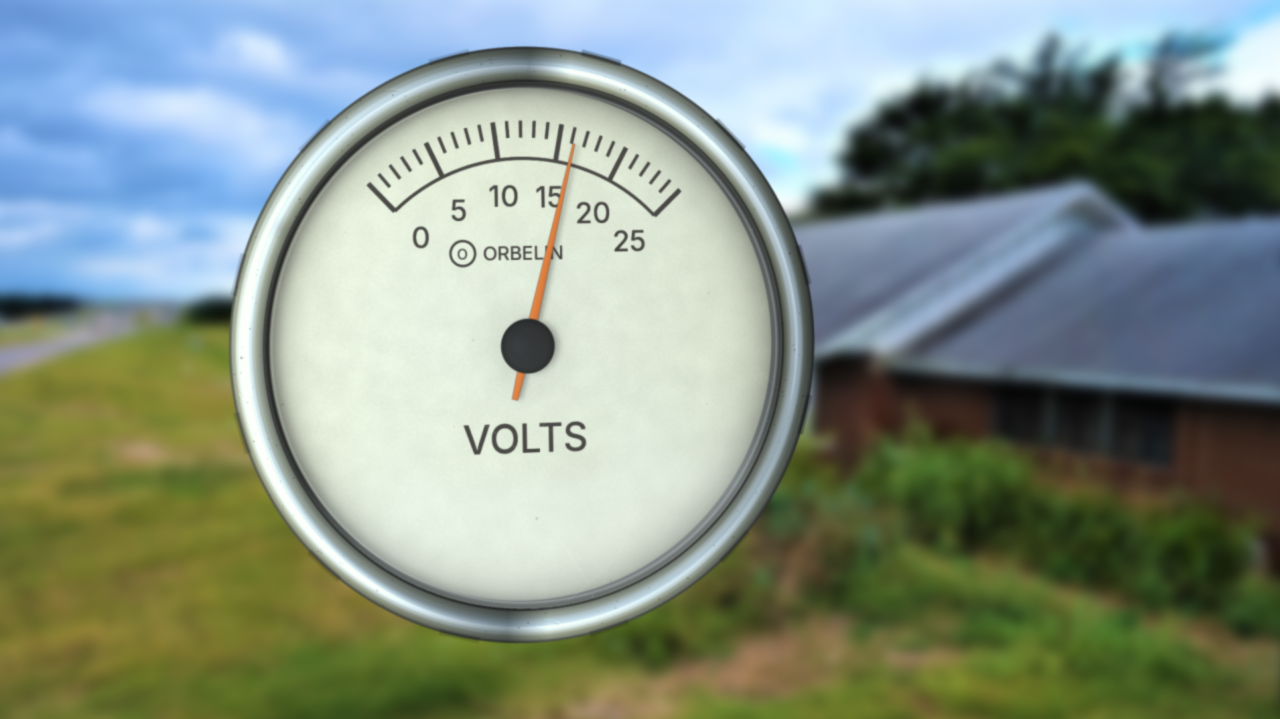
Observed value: {"value": 16, "unit": "V"}
